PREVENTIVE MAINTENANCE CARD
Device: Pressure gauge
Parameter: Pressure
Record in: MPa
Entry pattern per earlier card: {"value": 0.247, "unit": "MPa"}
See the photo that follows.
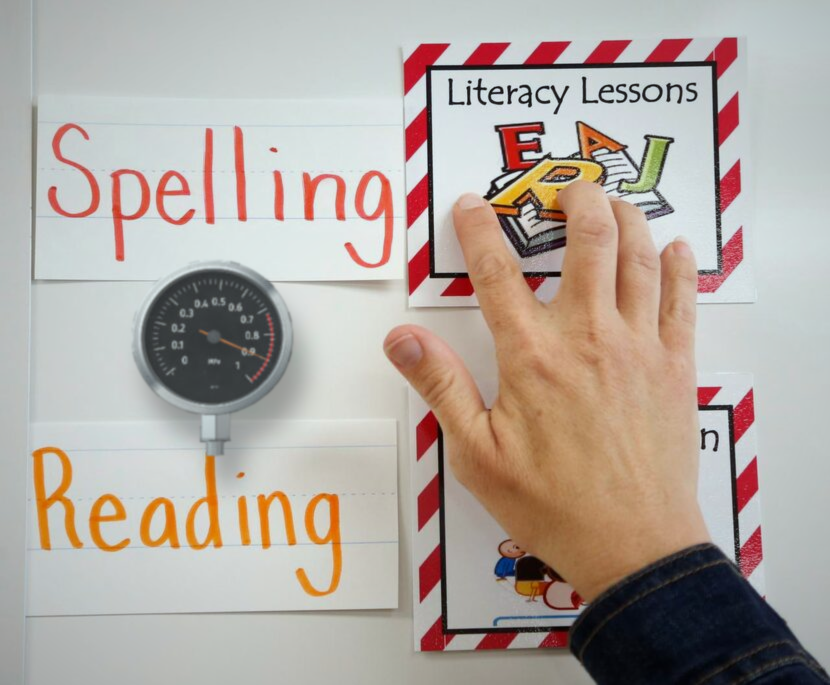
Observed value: {"value": 0.9, "unit": "MPa"}
